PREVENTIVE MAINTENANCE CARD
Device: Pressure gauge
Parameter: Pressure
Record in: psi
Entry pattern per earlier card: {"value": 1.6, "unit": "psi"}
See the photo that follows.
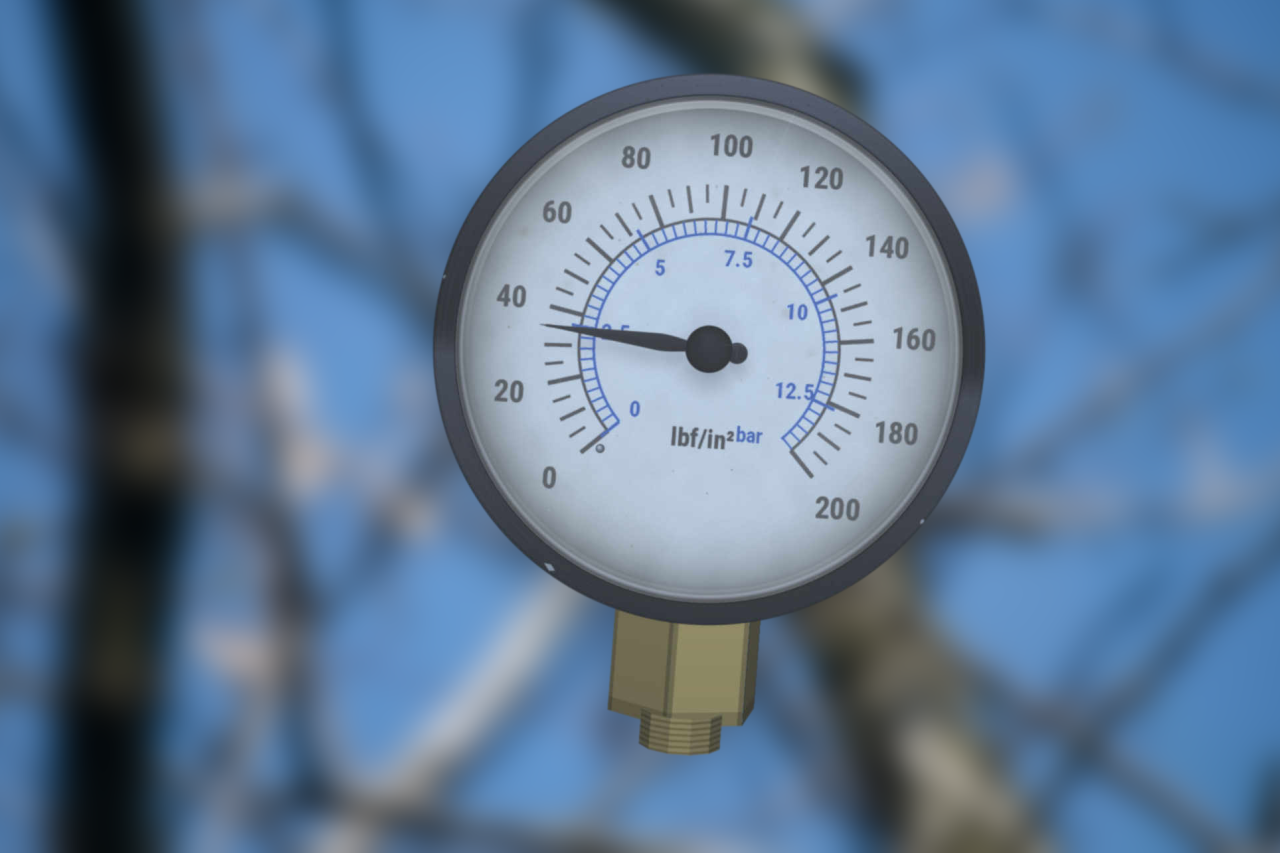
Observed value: {"value": 35, "unit": "psi"}
